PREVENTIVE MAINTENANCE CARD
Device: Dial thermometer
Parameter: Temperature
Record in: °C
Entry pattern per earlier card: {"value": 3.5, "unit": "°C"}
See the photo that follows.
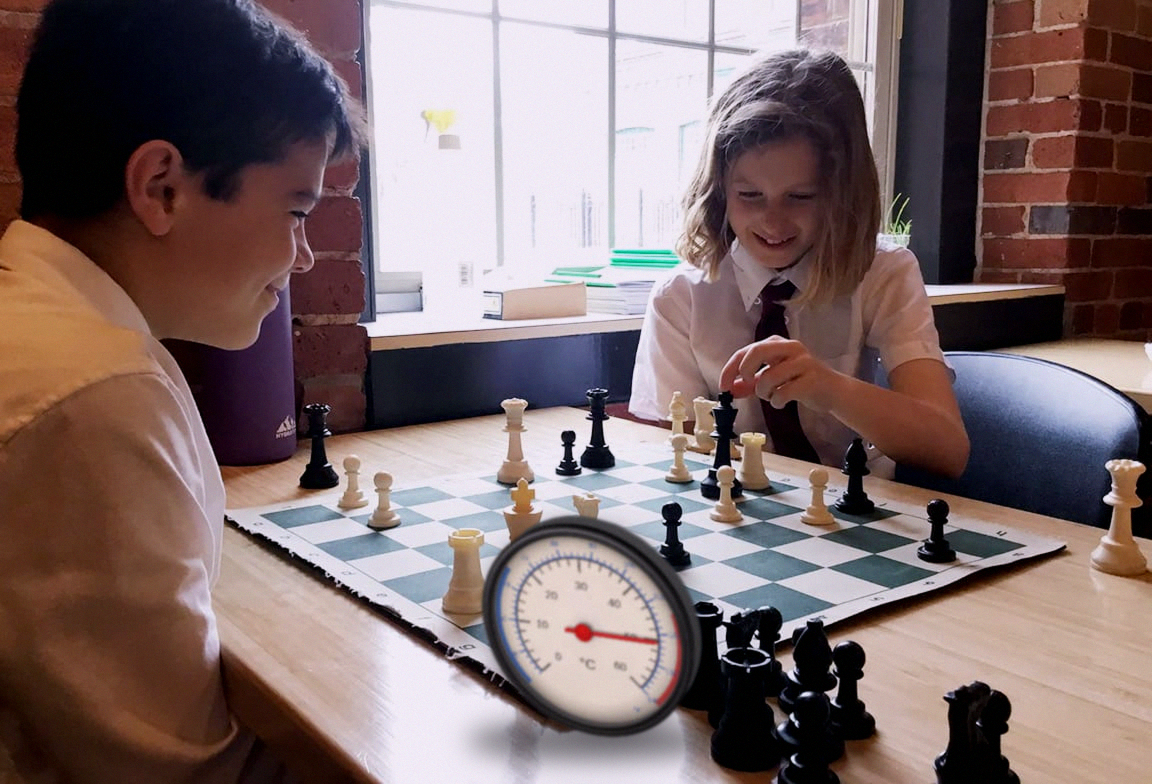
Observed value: {"value": 50, "unit": "°C"}
